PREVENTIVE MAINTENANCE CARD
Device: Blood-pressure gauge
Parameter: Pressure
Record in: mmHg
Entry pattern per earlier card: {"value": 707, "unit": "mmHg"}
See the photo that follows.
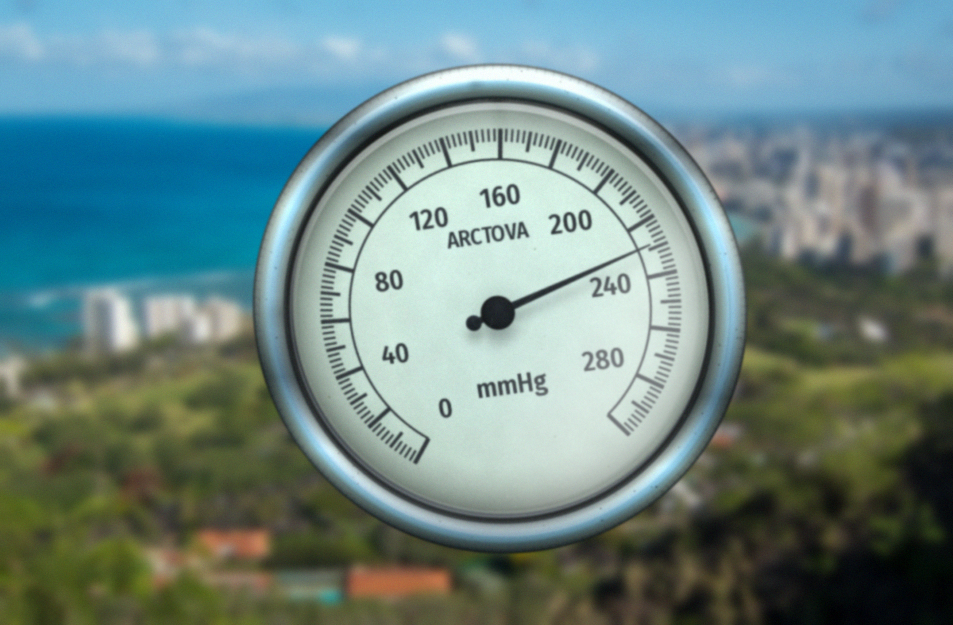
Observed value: {"value": 228, "unit": "mmHg"}
